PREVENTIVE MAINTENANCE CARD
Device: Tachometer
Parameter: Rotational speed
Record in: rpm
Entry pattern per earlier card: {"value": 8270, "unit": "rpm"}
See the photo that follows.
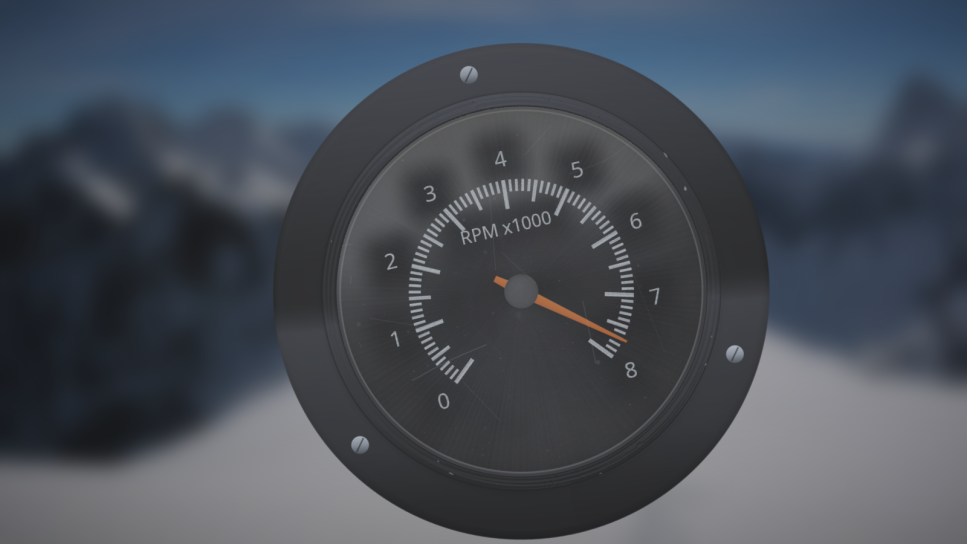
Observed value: {"value": 7700, "unit": "rpm"}
